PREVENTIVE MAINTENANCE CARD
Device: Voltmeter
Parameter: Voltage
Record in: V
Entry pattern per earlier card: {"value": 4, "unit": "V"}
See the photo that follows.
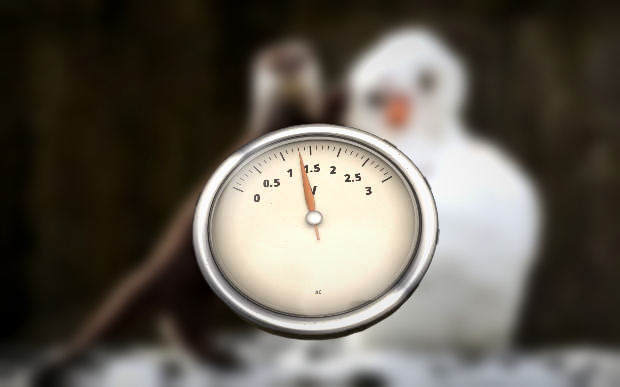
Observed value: {"value": 1.3, "unit": "V"}
